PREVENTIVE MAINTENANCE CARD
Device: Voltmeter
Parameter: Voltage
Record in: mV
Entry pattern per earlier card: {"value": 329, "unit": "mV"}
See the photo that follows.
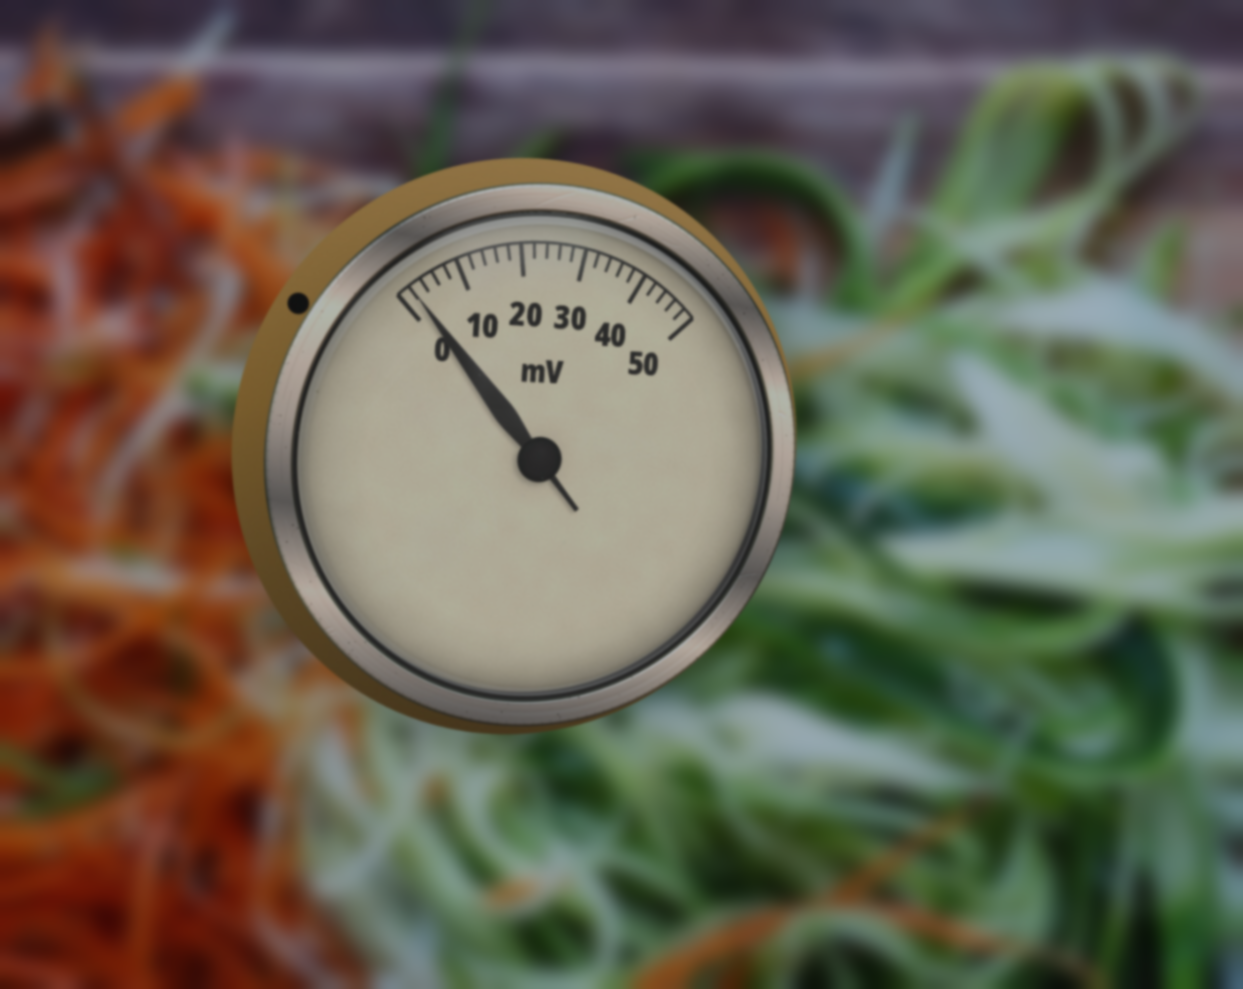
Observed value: {"value": 2, "unit": "mV"}
